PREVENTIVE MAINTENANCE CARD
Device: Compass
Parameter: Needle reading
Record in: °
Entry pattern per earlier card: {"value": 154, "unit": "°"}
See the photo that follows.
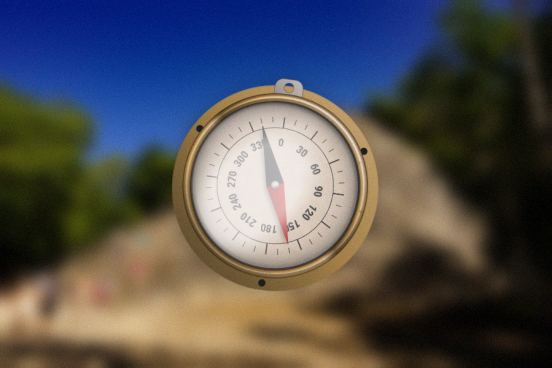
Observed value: {"value": 160, "unit": "°"}
